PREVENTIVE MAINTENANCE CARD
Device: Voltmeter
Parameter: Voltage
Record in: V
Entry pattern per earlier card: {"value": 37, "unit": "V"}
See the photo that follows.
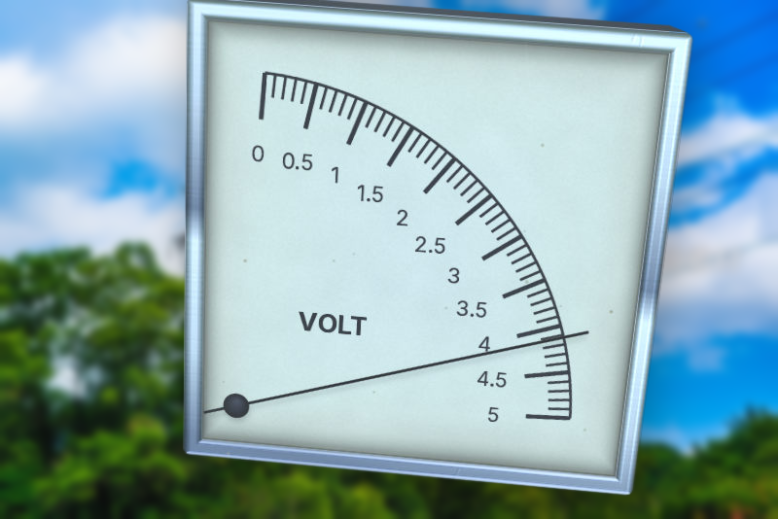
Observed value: {"value": 4.1, "unit": "V"}
